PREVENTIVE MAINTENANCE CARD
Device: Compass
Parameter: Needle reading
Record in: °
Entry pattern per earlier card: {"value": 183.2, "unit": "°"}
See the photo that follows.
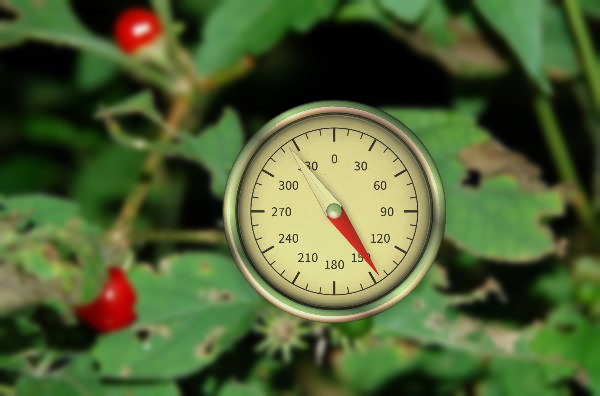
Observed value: {"value": 145, "unit": "°"}
